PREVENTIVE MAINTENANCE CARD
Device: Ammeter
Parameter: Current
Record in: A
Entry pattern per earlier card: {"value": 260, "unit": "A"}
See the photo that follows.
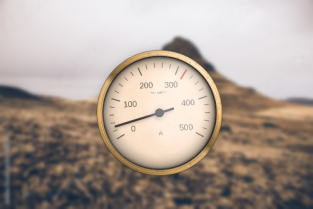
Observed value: {"value": 30, "unit": "A"}
